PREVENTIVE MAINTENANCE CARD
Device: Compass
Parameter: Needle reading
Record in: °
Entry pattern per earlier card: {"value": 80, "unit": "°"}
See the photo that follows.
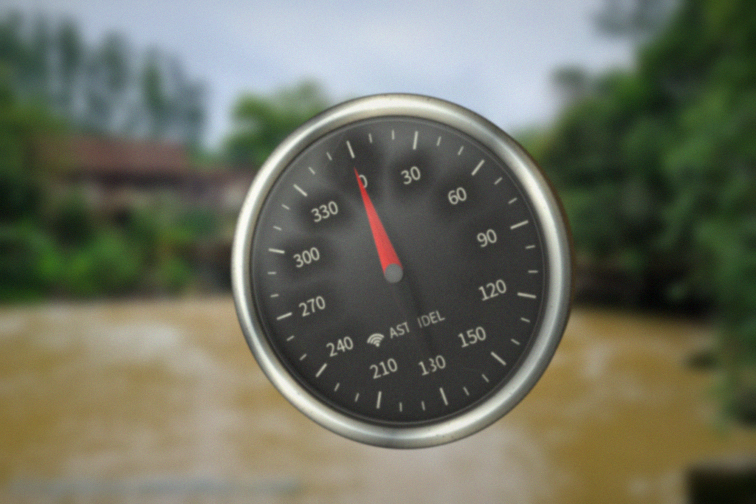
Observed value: {"value": 0, "unit": "°"}
